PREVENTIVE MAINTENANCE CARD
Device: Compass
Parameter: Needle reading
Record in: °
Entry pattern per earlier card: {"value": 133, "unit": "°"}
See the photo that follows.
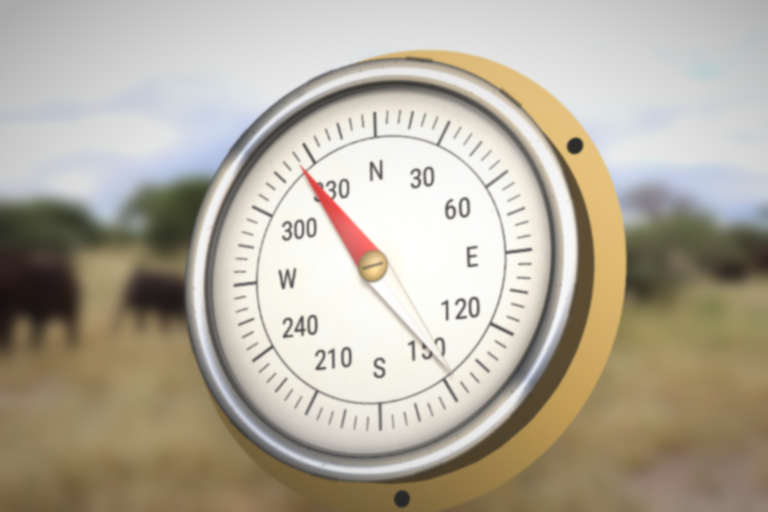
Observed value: {"value": 325, "unit": "°"}
